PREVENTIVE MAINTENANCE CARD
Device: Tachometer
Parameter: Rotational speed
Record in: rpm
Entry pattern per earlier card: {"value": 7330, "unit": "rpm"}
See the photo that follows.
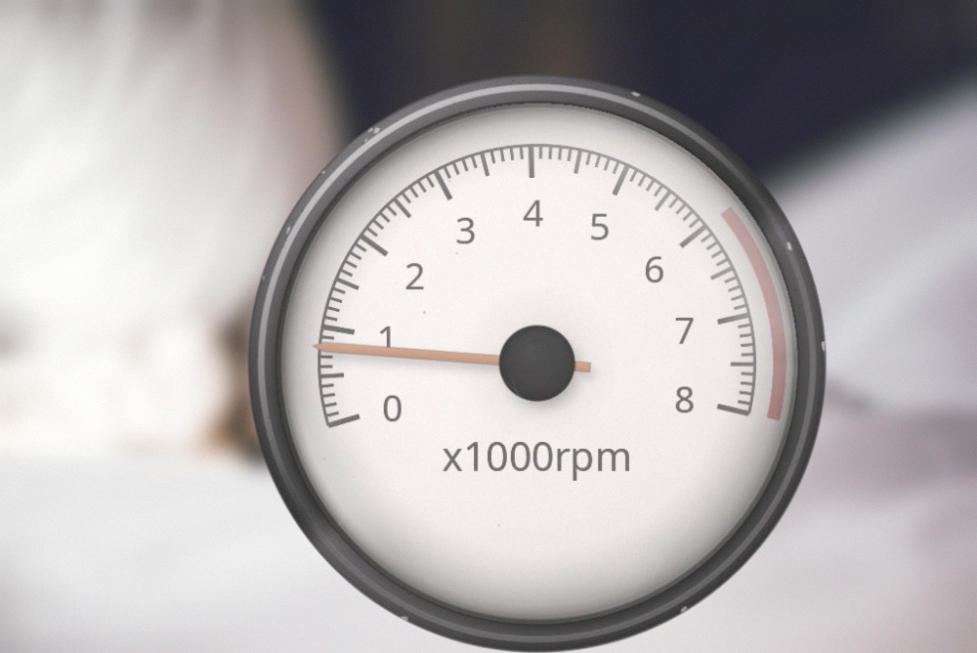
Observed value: {"value": 800, "unit": "rpm"}
